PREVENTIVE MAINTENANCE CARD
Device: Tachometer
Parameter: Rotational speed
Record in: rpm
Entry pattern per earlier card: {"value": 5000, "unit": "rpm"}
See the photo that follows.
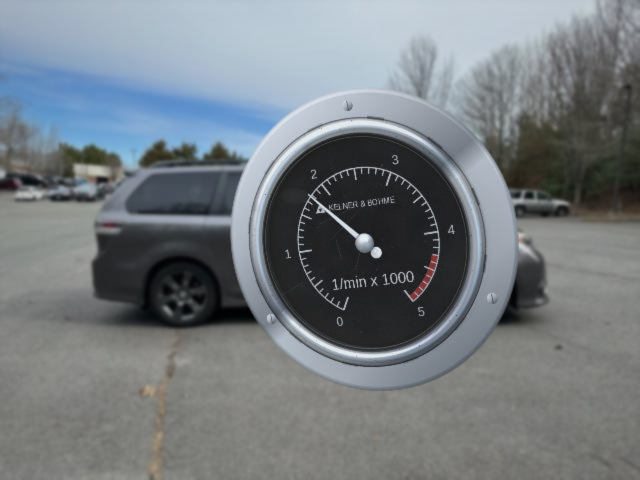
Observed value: {"value": 1800, "unit": "rpm"}
